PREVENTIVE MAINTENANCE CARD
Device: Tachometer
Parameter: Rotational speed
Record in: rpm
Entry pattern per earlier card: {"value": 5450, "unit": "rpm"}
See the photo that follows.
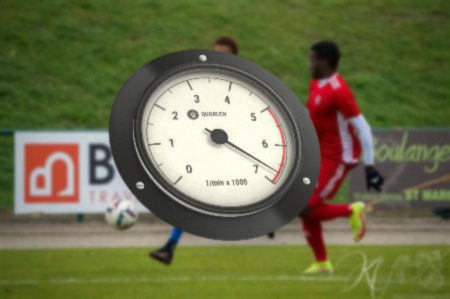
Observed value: {"value": 6750, "unit": "rpm"}
